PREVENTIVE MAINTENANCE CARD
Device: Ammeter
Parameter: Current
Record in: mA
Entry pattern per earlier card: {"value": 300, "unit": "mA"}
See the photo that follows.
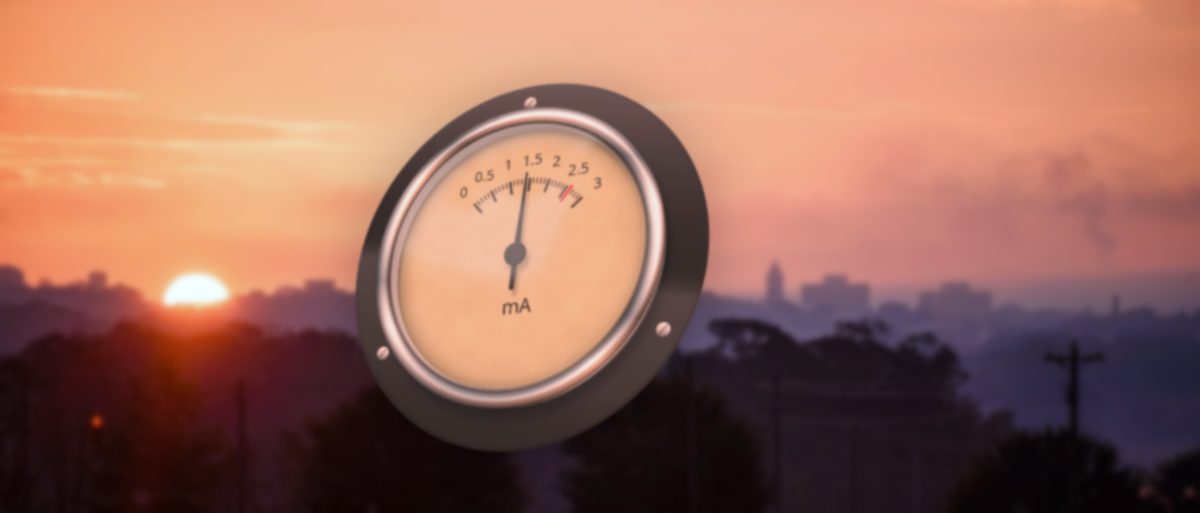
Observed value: {"value": 1.5, "unit": "mA"}
